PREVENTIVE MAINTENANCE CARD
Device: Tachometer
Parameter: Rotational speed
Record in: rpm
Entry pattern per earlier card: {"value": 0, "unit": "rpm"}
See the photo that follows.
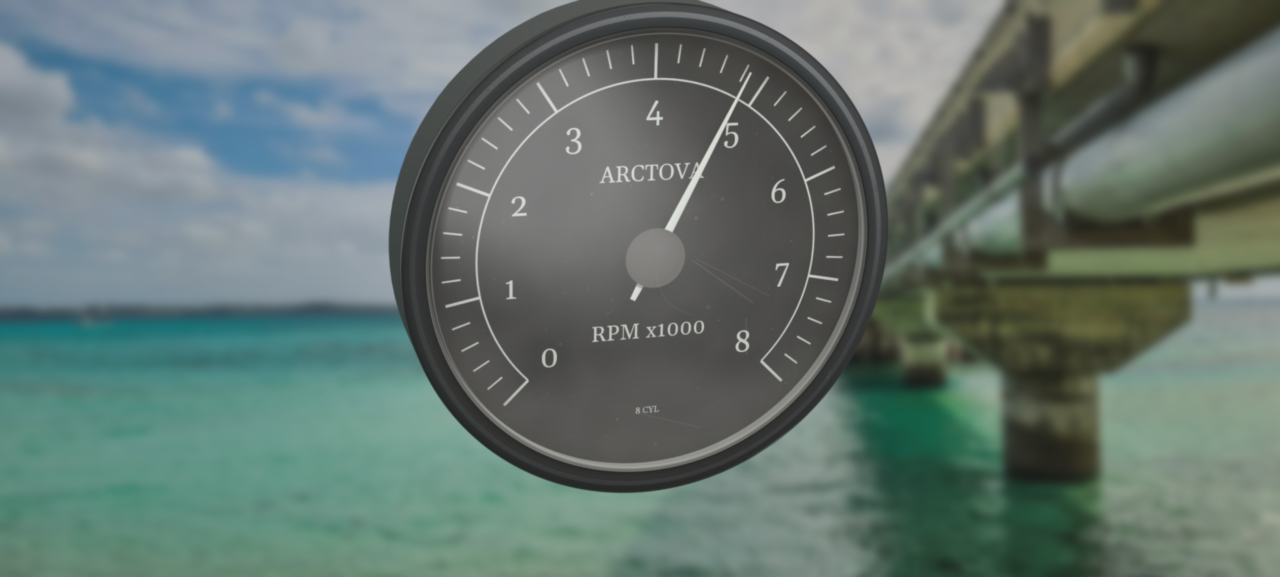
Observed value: {"value": 4800, "unit": "rpm"}
